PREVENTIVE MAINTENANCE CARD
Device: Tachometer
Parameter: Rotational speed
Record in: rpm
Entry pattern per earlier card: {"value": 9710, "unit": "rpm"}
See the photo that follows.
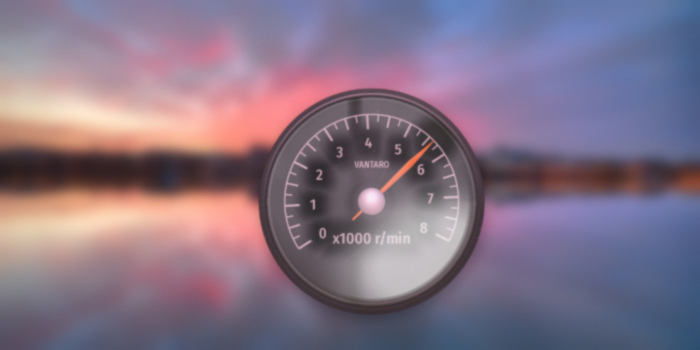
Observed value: {"value": 5625, "unit": "rpm"}
